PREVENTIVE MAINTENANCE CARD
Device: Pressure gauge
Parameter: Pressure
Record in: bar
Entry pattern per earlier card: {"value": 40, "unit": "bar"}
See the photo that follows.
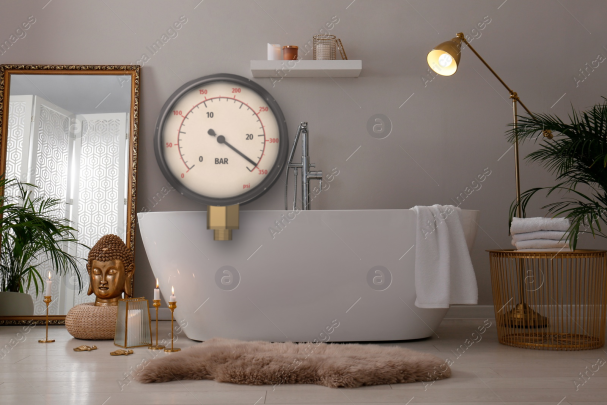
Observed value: {"value": 24, "unit": "bar"}
